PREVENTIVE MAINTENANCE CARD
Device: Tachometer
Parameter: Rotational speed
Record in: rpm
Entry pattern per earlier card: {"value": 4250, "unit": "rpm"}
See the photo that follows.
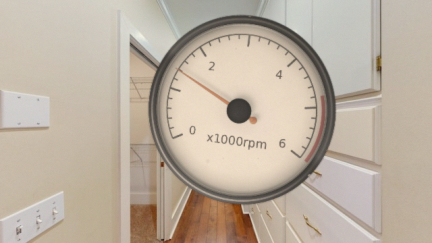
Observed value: {"value": 1400, "unit": "rpm"}
